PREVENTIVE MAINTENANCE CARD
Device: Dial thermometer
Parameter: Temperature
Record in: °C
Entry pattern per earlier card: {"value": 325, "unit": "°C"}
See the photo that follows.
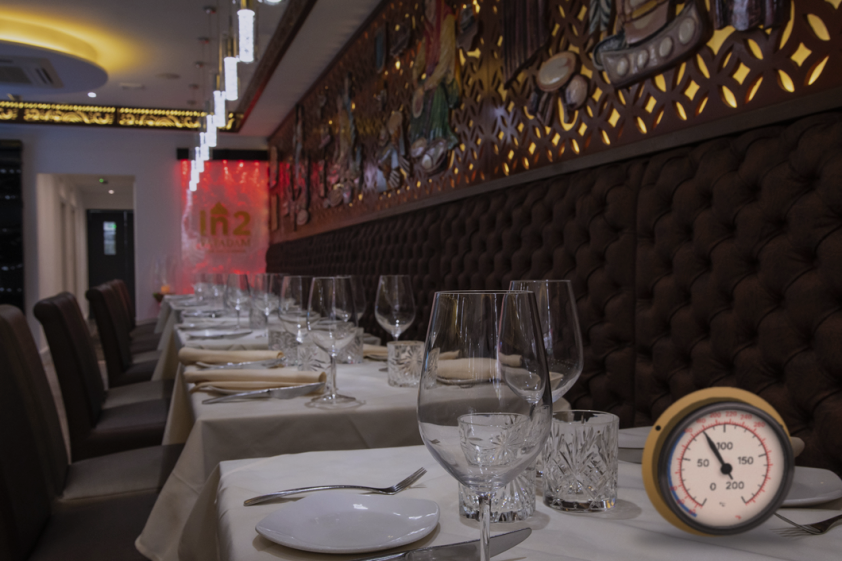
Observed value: {"value": 80, "unit": "°C"}
